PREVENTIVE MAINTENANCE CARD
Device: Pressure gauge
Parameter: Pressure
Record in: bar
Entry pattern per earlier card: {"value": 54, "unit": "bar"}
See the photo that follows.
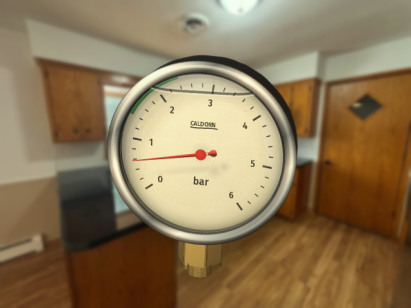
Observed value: {"value": 0.6, "unit": "bar"}
